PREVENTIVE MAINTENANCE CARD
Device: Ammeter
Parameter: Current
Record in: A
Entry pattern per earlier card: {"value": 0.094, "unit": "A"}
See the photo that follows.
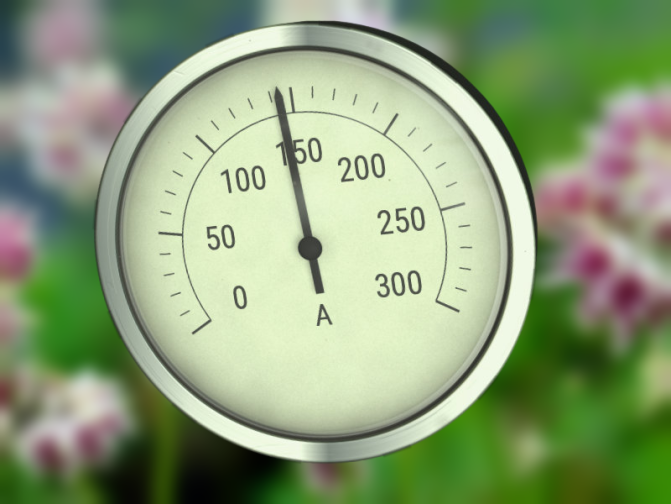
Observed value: {"value": 145, "unit": "A"}
